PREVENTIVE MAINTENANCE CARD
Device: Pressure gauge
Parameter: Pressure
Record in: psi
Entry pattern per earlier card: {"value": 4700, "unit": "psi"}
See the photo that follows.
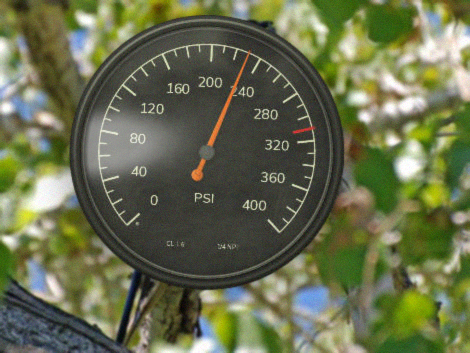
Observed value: {"value": 230, "unit": "psi"}
